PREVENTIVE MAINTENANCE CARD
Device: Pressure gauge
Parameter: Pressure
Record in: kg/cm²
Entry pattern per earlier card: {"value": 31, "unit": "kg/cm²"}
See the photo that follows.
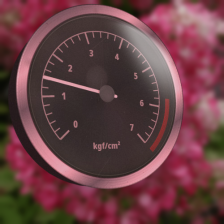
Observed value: {"value": 1.4, "unit": "kg/cm²"}
